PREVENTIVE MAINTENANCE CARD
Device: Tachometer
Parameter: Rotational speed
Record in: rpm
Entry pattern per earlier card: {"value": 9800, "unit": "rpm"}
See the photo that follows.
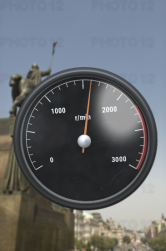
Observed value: {"value": 1600, "unit": "rpm"}
